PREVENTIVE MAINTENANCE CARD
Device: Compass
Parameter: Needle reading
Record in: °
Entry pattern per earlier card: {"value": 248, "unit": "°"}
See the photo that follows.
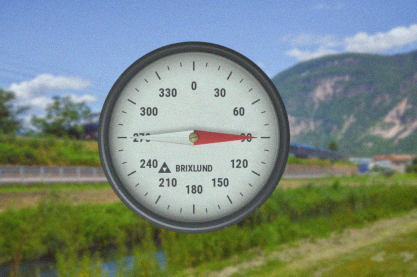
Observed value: {"value": 90, "unit": "°"}
